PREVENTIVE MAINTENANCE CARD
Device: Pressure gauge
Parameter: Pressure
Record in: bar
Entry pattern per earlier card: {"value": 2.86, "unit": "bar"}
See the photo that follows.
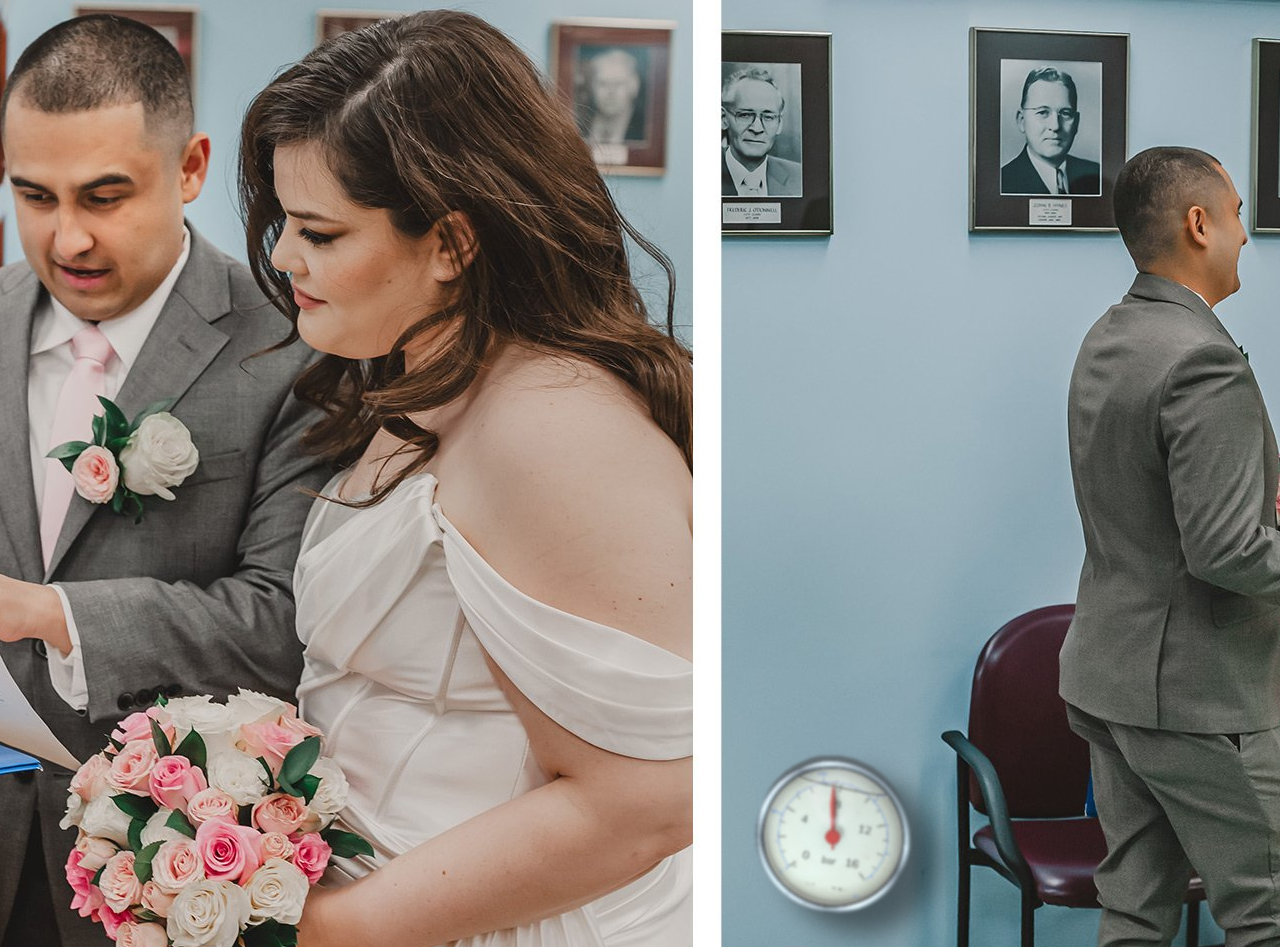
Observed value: {"value": 7.5, "unit": "bar"}
